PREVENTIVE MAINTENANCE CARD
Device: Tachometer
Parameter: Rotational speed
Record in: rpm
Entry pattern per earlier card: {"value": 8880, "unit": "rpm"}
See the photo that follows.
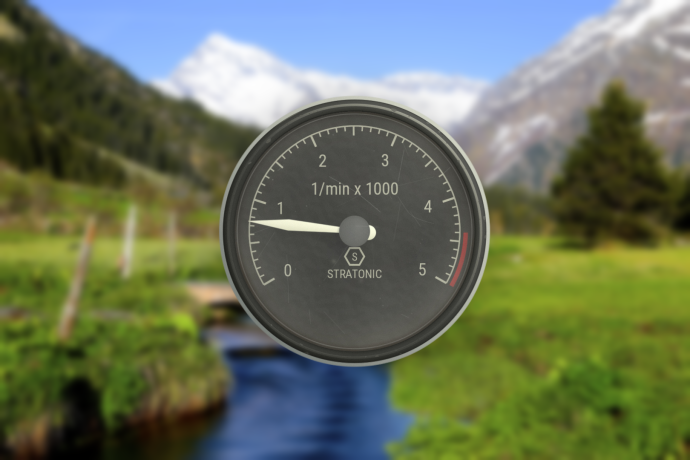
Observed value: {"value": 750, "unit": "rpm"}
